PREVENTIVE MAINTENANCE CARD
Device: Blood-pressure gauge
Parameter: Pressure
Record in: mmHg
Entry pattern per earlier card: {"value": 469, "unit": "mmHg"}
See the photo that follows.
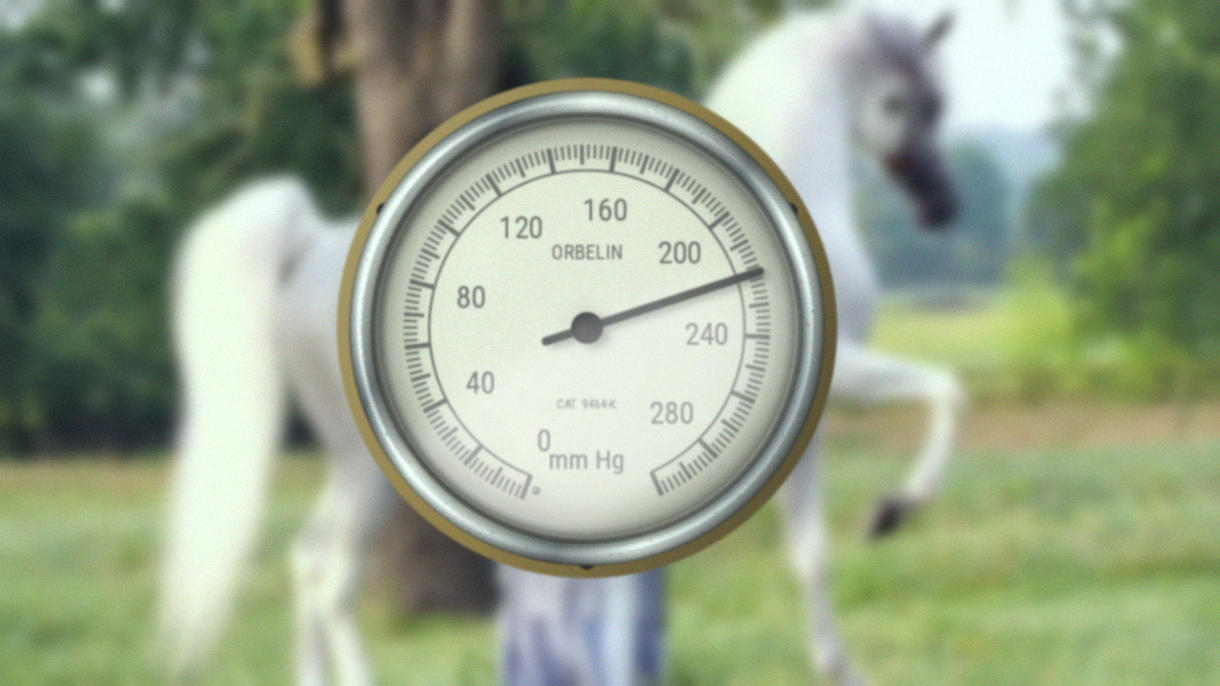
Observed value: {"value": 220, "unit": "mmHg"}
